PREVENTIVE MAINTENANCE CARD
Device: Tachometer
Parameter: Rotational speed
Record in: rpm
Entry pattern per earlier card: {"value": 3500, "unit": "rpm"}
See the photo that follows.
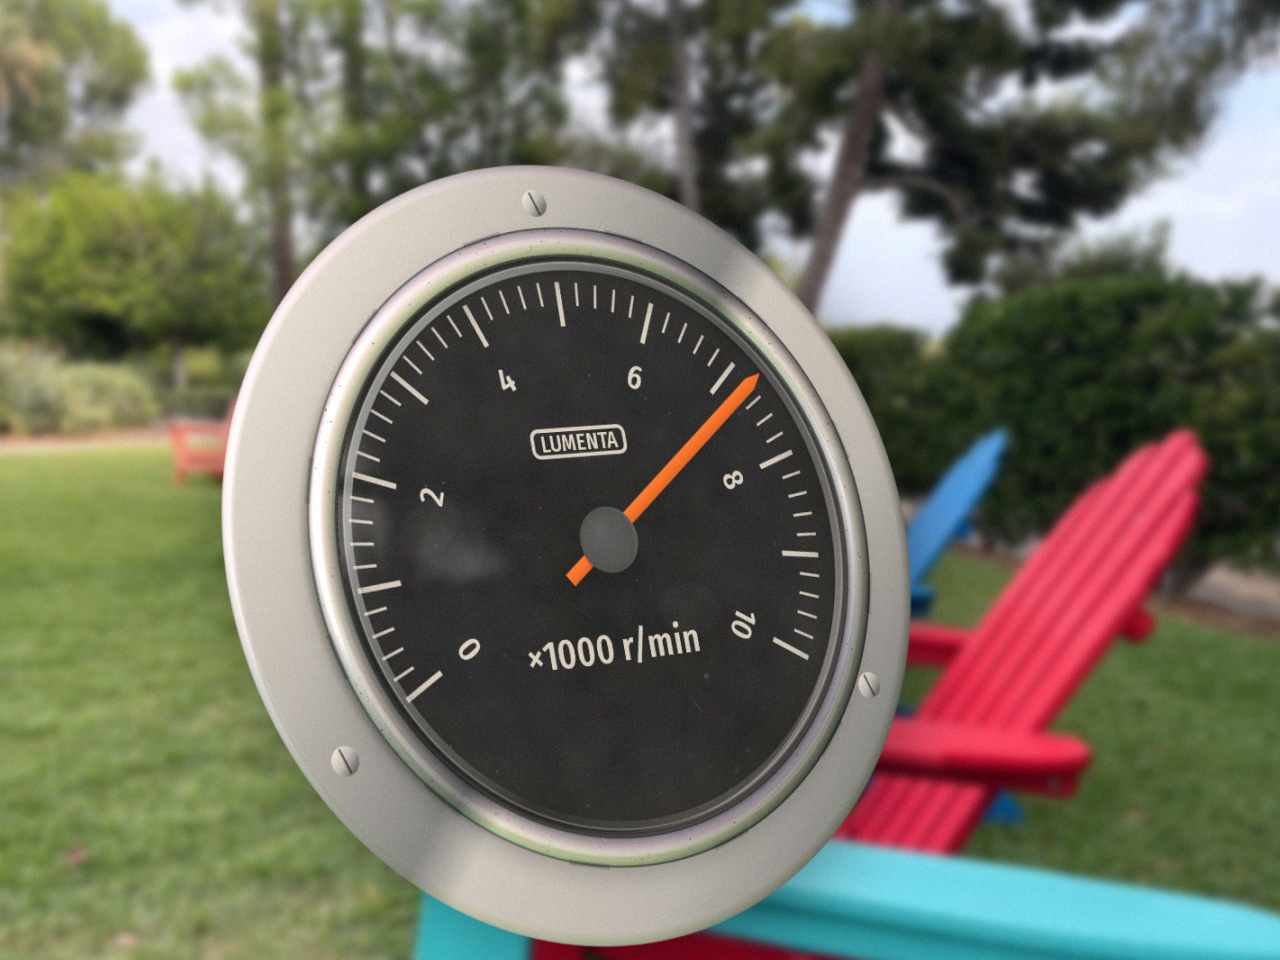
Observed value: {"value": 7200, "unit": "rpm"}
